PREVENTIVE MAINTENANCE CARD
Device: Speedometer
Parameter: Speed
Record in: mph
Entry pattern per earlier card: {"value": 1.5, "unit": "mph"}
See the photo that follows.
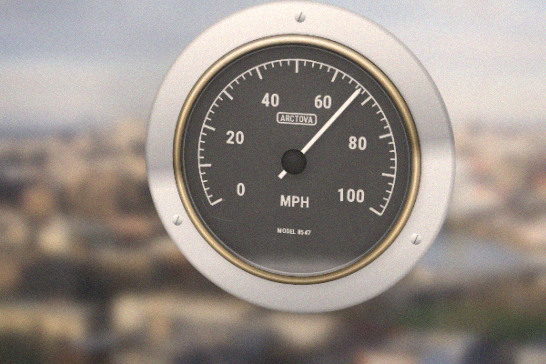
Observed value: {"value": 67, "unit": "mph"}
